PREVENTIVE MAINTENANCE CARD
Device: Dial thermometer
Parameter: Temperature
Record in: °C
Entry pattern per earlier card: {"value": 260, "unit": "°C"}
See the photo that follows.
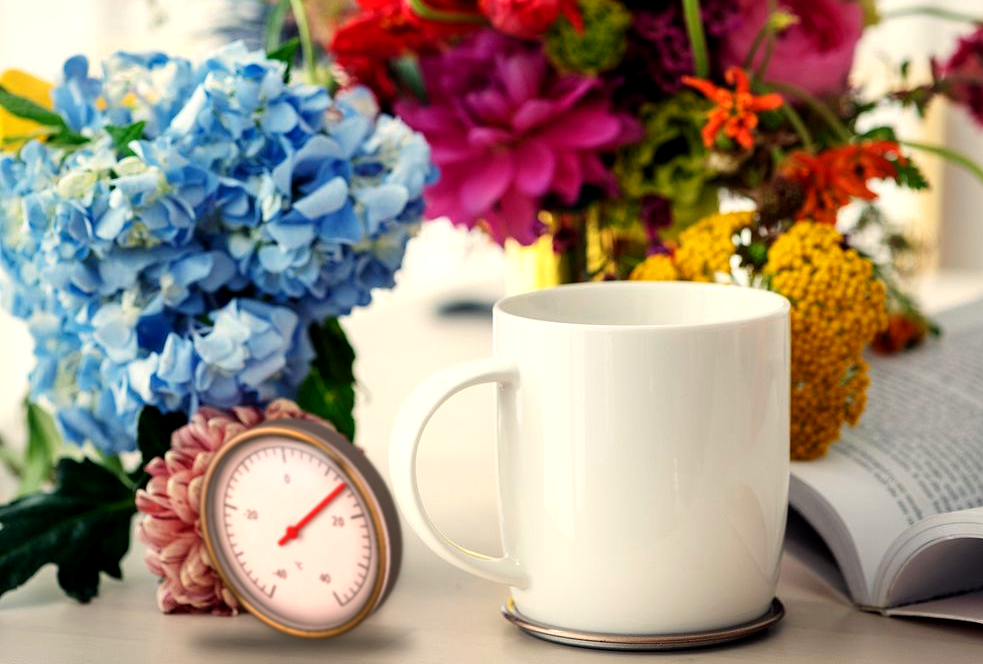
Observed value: {"value": 14, "unit": "°C"}
